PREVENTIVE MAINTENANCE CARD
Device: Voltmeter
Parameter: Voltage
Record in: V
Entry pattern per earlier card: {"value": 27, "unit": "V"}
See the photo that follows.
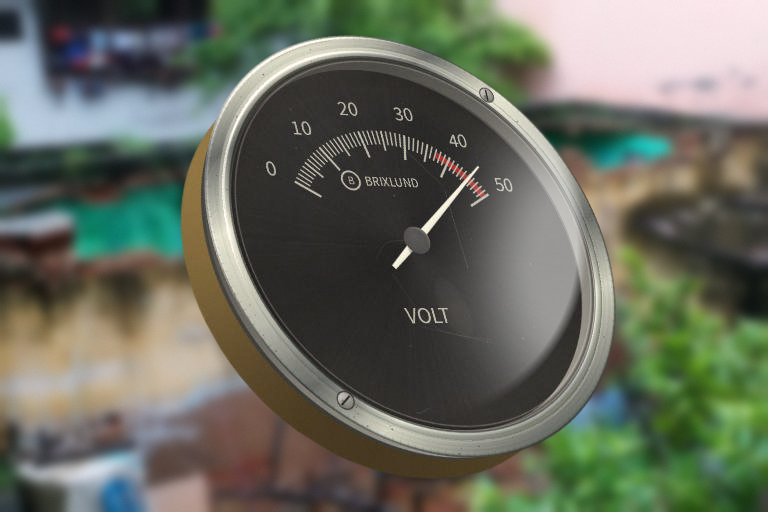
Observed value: {"value": 45, "unit": "V"}
